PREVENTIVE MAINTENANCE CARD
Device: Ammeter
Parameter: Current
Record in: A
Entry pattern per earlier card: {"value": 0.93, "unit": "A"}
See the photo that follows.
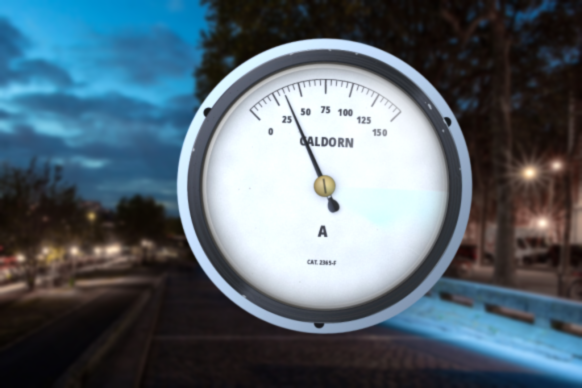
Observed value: {"value": 35, "unit": "A"}
